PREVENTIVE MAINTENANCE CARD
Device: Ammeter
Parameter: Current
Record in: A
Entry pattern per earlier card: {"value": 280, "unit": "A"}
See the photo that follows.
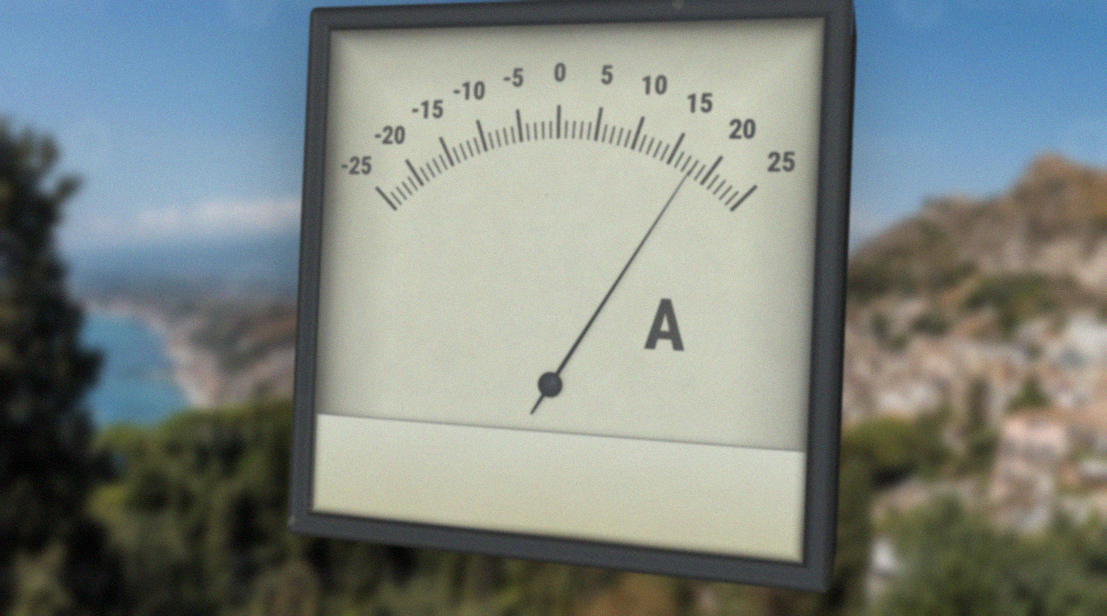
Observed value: {"value": 18, "unit": "A"}
